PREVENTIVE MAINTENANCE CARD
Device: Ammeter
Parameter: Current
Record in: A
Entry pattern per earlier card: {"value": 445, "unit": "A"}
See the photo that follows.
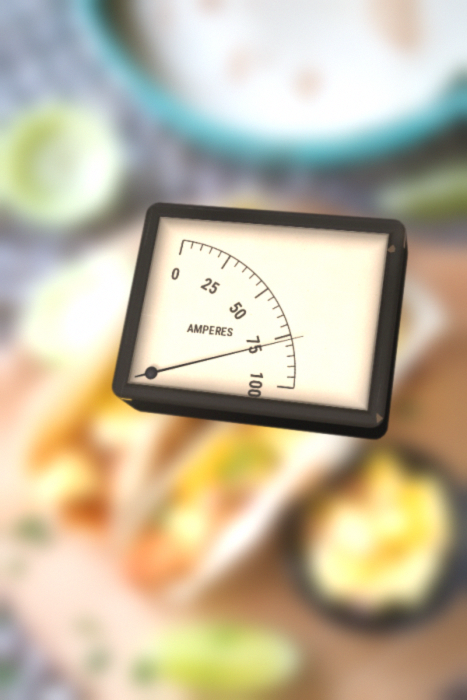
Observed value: {"value": 77.5, "unit": "A"}
